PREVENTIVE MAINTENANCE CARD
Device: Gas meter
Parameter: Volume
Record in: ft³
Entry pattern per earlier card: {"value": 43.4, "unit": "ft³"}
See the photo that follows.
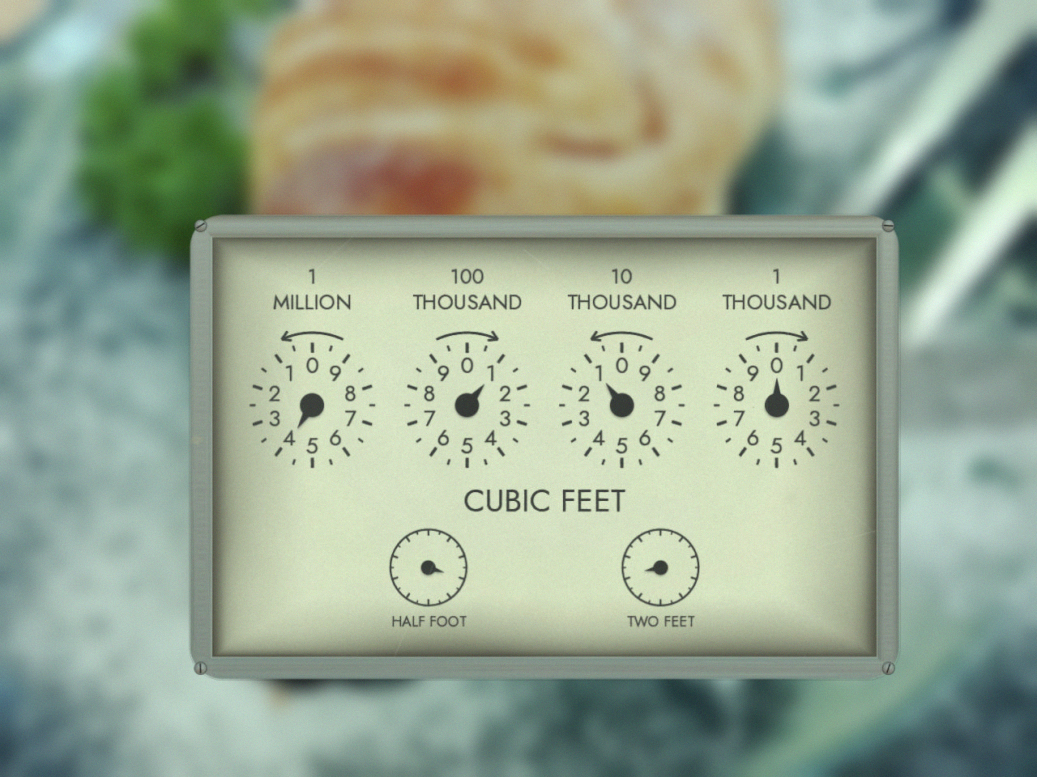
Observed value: {"value": 411000, "unit": "ft³"}
